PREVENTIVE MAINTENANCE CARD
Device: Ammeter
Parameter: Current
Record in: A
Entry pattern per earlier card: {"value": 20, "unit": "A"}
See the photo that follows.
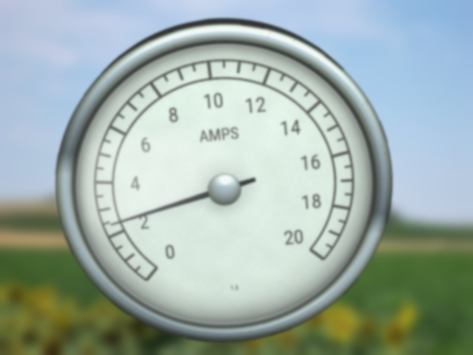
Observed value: {"value": 2.5, "unit": "A"}
